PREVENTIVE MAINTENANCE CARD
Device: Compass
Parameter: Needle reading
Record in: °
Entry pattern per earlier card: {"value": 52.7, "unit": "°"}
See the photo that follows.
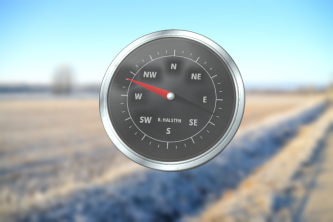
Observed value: {"value": 290, "unit": "°"}
